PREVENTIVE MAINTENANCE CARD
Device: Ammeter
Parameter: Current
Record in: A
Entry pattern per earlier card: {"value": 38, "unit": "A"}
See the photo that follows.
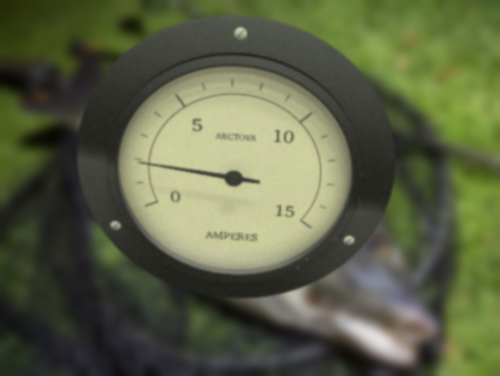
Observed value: {"value": 2, "unit": "A"}
